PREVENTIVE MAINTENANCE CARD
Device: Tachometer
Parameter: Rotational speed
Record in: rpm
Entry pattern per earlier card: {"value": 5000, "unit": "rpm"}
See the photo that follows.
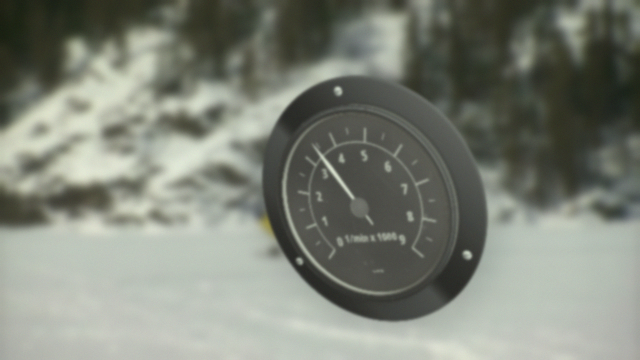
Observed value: {"value": 3500, "unit": "rpm"}
